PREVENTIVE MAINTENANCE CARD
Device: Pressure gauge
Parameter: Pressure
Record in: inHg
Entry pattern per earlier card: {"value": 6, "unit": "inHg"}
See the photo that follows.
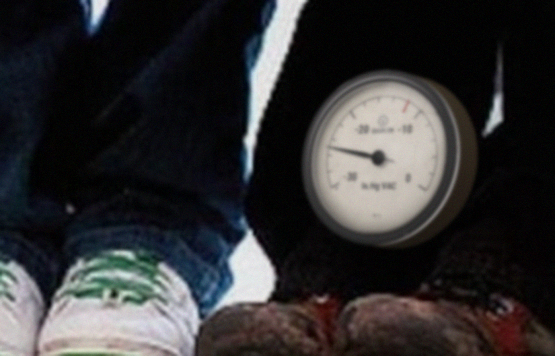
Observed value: {"value": -25, "unit": "inHg"}
